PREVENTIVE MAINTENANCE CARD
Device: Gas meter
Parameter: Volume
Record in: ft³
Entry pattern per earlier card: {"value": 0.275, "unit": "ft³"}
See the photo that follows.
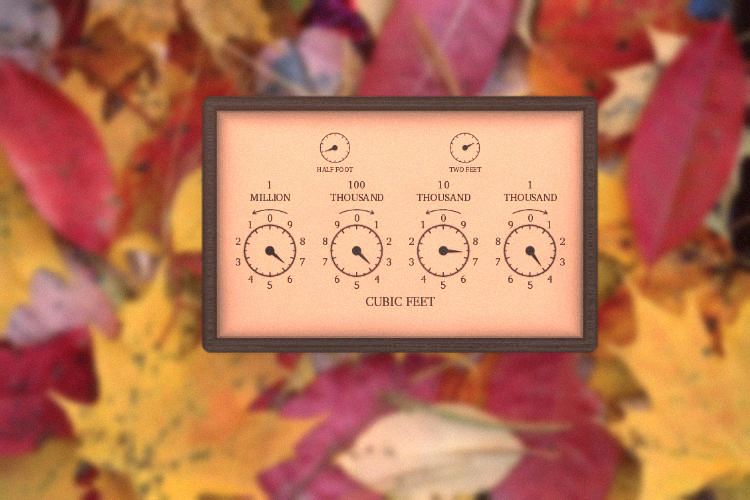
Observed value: {"value": 637400, "unit": "ft³"}
